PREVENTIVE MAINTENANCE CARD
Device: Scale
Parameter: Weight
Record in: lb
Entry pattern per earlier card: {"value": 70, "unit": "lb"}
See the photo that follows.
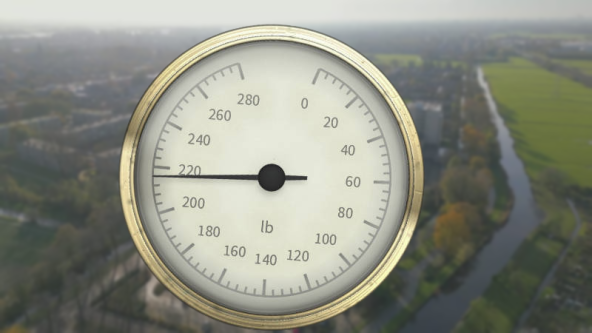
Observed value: {"value": 216, "unit": "lb"}
